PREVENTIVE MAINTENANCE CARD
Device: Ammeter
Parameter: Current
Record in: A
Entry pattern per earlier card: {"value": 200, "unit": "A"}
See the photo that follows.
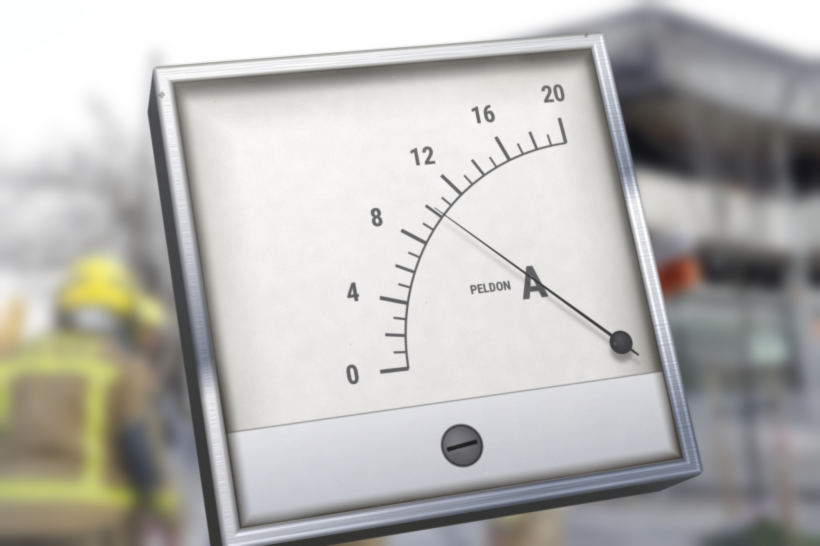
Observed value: {"value": 10, "unit": "A"}
